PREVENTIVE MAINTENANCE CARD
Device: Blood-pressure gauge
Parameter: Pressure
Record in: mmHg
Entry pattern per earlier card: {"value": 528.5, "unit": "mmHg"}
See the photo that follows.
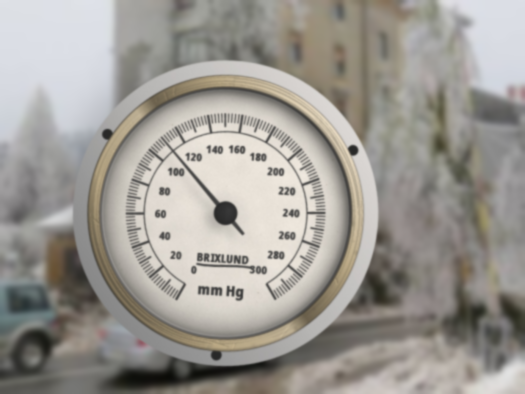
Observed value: {"value": 110, "unit": "mmHg"}
